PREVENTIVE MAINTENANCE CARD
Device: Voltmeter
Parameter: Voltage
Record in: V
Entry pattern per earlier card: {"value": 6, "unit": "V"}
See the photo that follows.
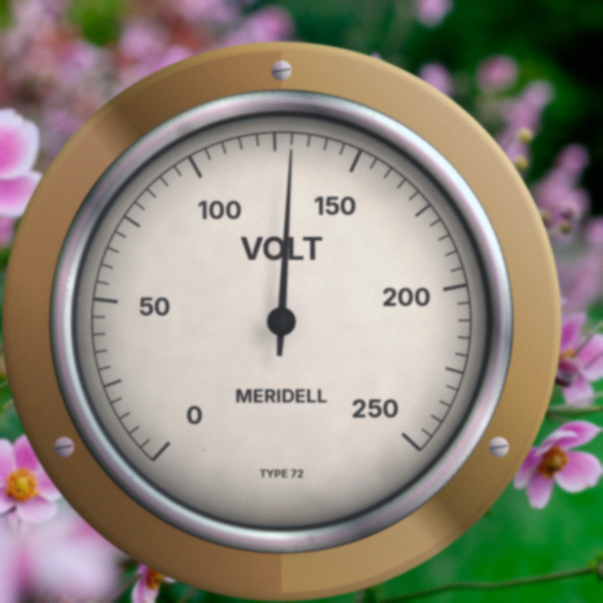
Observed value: {"value": 130, "unit": "V"}
